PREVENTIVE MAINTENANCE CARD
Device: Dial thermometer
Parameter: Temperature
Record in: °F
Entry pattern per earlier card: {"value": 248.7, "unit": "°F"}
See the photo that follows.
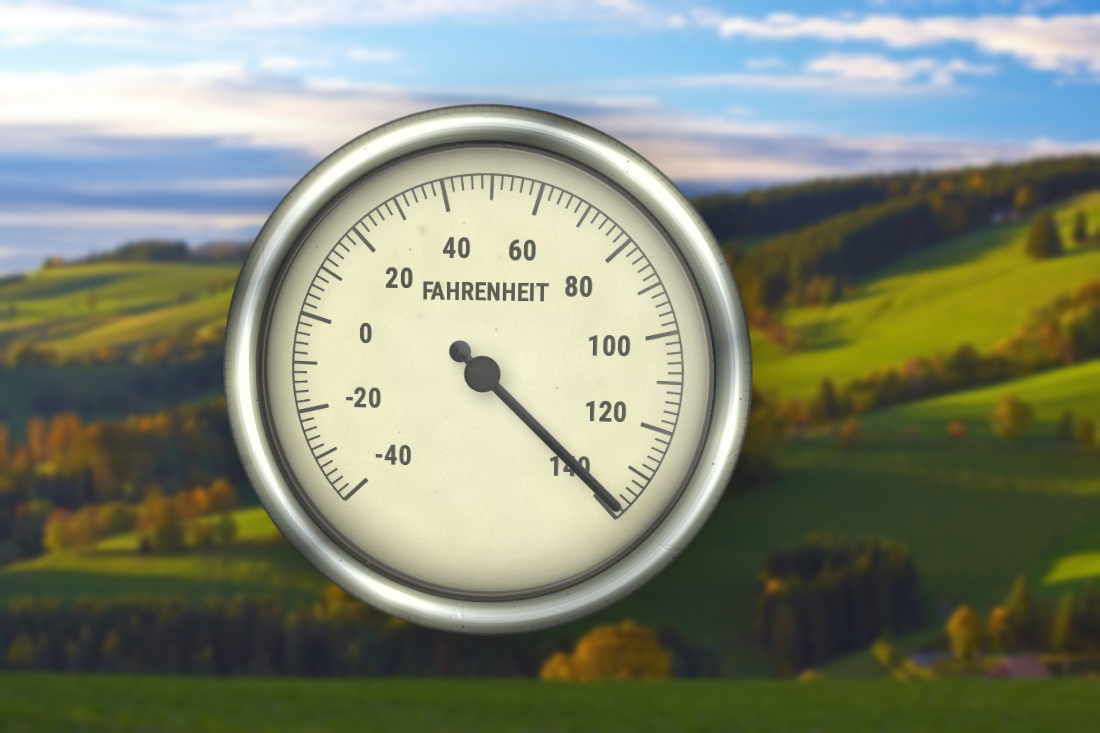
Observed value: {"value": 138, "unit": "°F"}
